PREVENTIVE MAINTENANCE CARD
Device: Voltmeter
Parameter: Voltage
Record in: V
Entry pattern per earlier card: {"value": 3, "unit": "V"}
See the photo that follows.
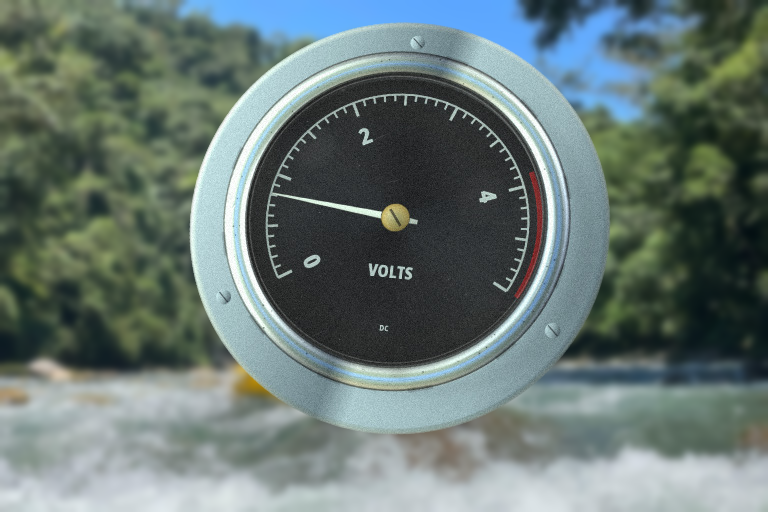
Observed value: {"value": 0.8, "unit": "V"}
